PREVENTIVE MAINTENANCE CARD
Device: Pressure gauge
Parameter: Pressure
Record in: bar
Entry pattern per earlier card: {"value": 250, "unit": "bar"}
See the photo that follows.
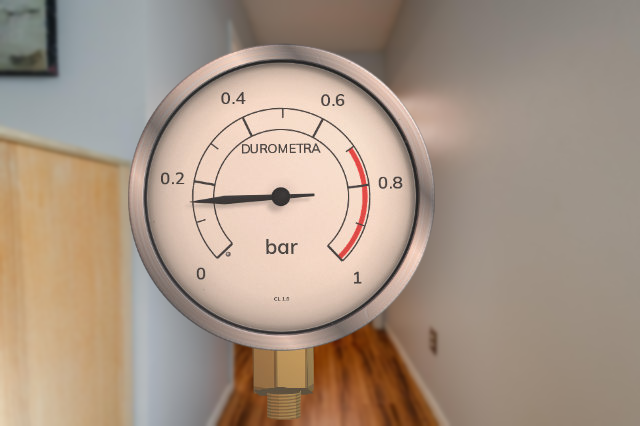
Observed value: {"value": 0.15, "unit": "bar"}
